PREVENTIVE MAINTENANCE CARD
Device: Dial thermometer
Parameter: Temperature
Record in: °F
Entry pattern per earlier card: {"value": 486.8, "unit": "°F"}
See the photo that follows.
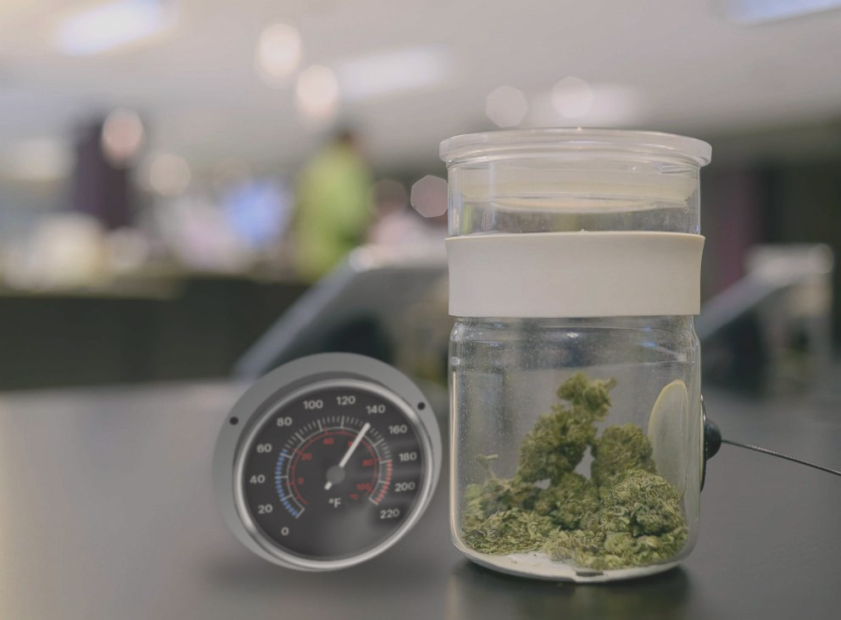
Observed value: {"value": 140, "unit": "°F"}
